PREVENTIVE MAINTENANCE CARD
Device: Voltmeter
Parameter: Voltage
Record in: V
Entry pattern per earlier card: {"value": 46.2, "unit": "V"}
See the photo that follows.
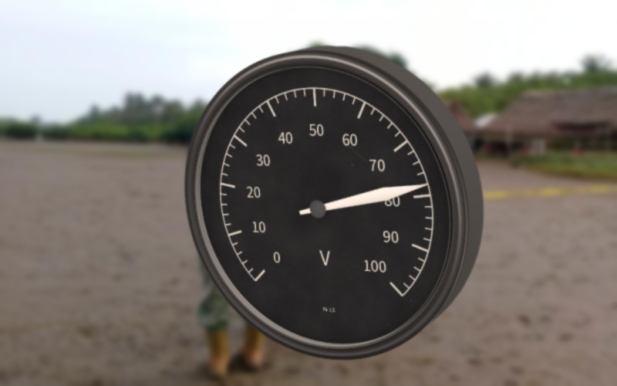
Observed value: {"value": 78, "unit": "V"}
